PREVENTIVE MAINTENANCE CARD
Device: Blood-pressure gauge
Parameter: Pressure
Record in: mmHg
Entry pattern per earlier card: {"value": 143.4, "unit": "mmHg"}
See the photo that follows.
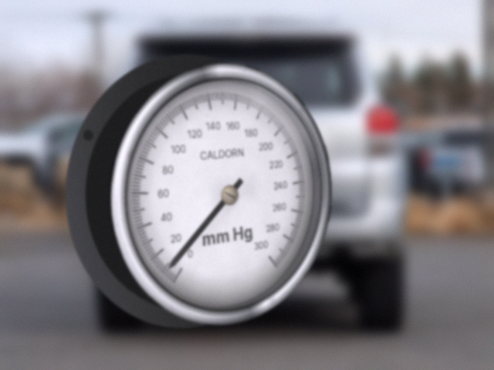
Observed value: {"value": 10, "unit": "mmHg"}
